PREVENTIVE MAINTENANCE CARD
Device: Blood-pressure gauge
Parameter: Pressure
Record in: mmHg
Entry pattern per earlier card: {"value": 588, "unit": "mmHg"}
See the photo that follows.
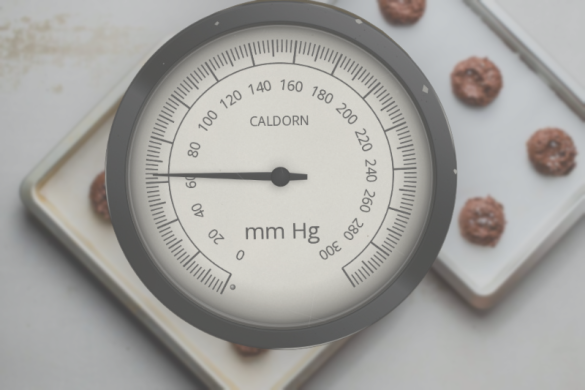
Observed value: {"value": 64, "unit": "mmHg"}
